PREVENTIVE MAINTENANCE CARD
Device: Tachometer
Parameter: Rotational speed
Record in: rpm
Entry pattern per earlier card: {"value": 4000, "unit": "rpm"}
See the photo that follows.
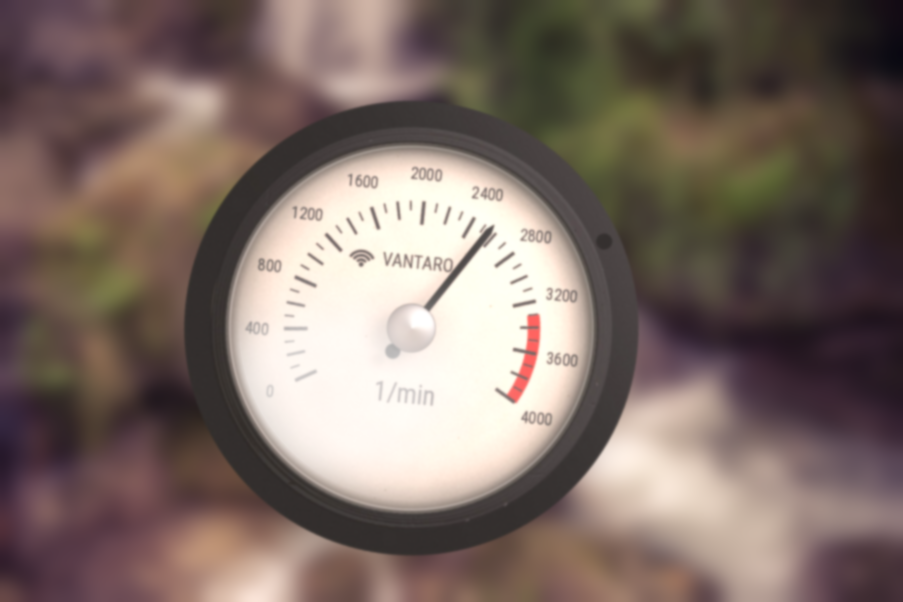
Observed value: {"value": 2550, "unit": "rpm"}
